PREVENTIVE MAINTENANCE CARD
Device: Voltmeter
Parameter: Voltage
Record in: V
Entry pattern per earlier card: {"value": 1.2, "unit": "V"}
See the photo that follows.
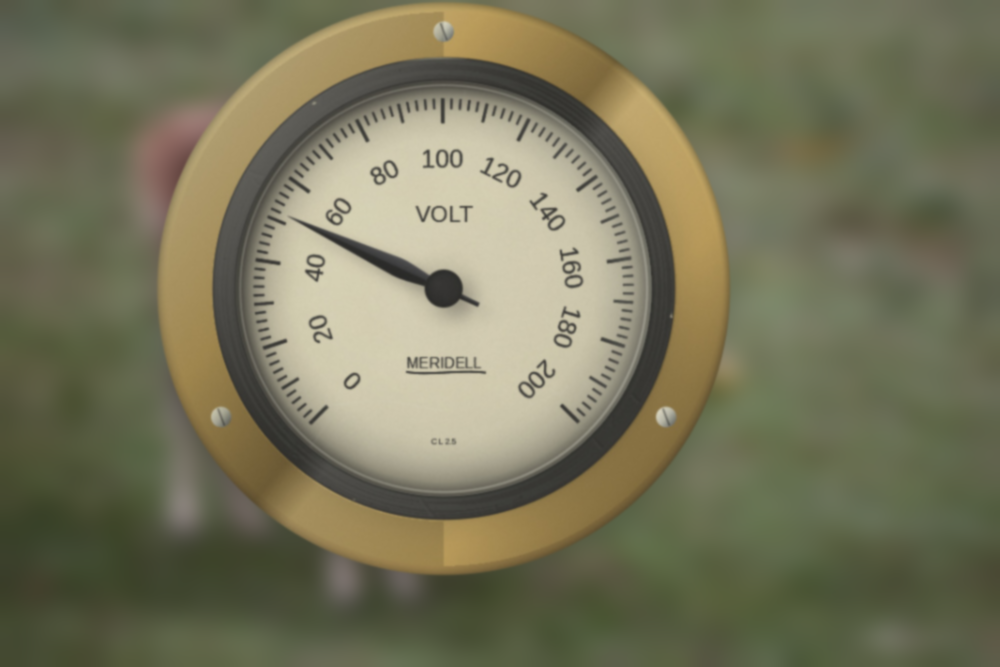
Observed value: {"value": 52, "unit": "V"}
